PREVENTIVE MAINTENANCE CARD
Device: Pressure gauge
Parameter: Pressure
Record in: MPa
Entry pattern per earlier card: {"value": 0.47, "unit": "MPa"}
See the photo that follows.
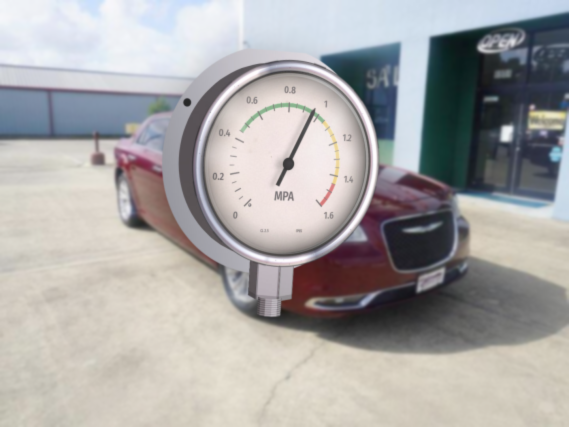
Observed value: {"value": 0.95, "unit": "MPa"}
